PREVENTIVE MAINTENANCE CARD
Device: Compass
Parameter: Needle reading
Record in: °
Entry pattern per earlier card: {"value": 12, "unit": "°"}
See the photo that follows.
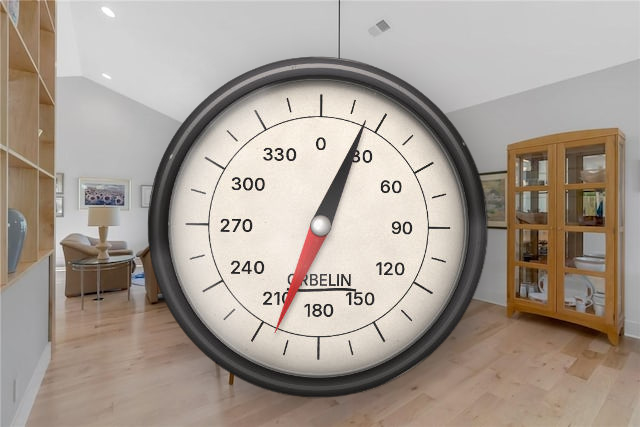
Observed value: {"value": 202.5, "unit": "°"}
